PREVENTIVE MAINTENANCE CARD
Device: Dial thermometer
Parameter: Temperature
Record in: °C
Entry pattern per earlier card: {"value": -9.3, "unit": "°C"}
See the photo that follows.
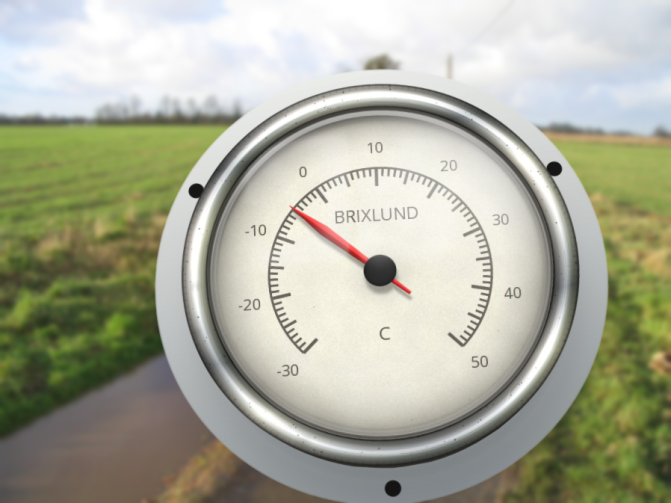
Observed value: {"value": -5, "unit": "°C"}
